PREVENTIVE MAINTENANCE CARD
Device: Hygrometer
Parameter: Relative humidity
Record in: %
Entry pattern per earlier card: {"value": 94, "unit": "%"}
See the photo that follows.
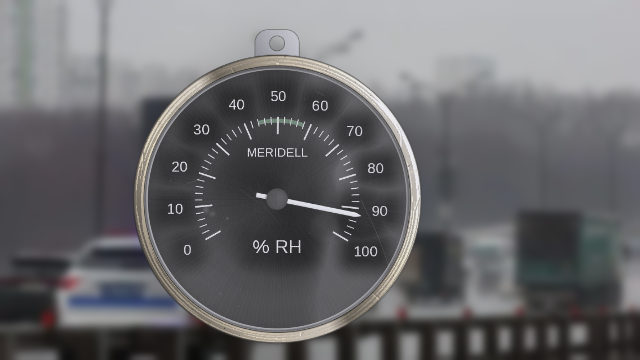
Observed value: {"value": 92, "unit": "%"}
